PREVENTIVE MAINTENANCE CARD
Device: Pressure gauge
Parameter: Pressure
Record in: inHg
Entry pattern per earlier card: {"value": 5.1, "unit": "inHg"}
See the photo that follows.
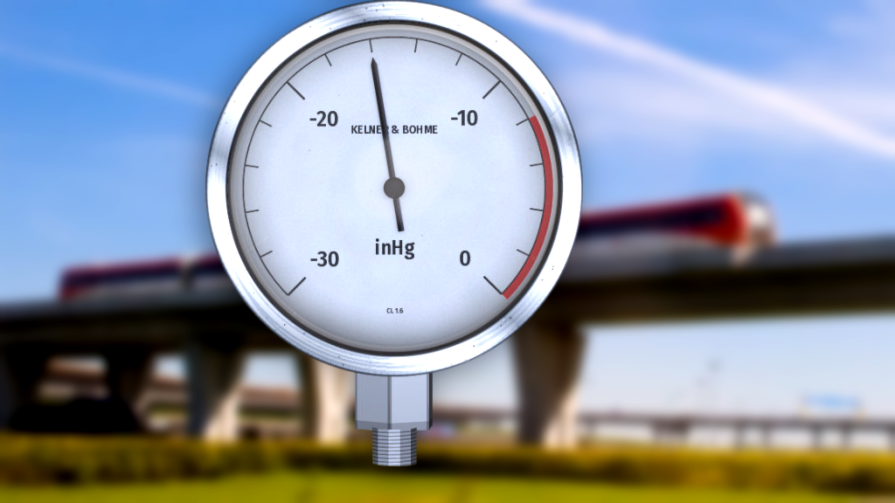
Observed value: {"value": -16, "unit": "inHg"}
